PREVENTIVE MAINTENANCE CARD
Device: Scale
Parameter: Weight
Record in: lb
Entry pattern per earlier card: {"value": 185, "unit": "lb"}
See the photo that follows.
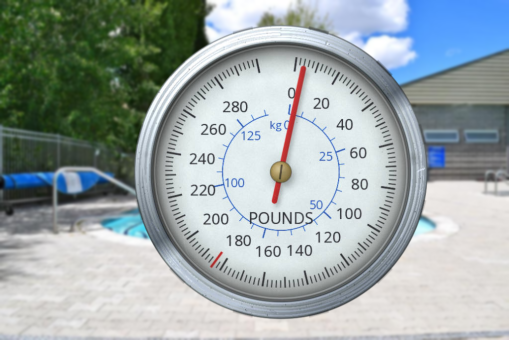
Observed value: {"value": 4, "unit": "lb"}
